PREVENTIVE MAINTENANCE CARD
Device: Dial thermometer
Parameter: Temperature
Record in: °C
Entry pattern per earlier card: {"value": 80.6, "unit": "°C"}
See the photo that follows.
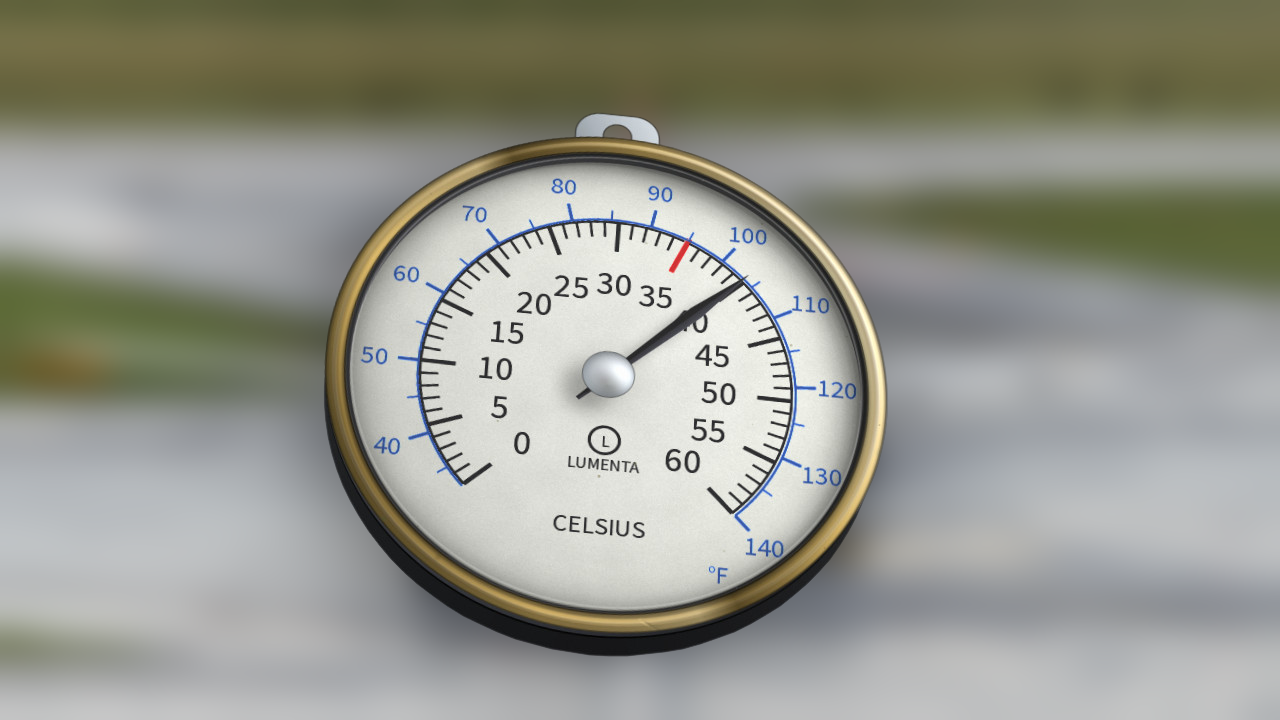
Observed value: {"value": 40, "unit": "°C"}
